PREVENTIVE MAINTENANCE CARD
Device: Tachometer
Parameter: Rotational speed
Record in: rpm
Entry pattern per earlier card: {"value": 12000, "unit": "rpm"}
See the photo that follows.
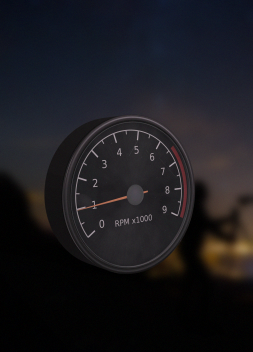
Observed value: {"value": 1000, "unit": "rpm"}
